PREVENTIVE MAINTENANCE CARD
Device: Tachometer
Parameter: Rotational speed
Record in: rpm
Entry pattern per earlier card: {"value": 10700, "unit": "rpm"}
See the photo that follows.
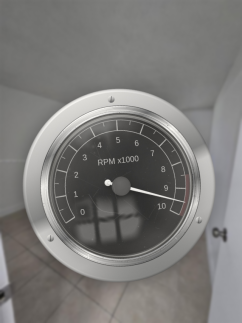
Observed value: {"value": 9500, "unit": "rpm"}
